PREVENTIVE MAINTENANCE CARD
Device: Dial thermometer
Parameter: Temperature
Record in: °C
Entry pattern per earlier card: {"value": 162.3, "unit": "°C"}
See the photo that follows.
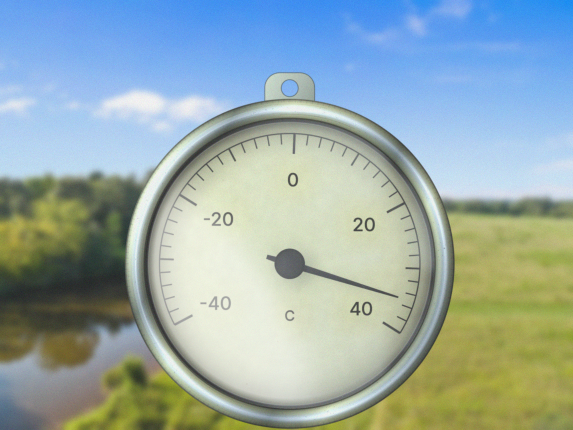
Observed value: {"value": 35, "unit": "°C"}
